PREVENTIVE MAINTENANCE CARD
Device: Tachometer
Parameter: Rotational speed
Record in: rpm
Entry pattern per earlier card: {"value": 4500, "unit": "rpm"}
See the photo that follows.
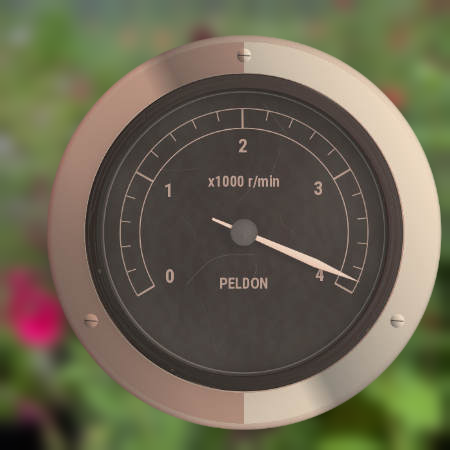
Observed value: {"value": 3900, "unit": "rpm"}
